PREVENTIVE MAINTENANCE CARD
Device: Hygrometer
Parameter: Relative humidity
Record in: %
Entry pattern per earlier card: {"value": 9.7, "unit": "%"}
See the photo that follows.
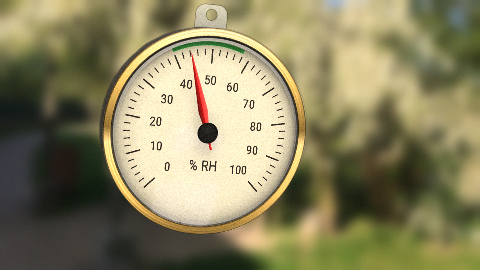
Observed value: {"value": 44, "unit": "%"}
